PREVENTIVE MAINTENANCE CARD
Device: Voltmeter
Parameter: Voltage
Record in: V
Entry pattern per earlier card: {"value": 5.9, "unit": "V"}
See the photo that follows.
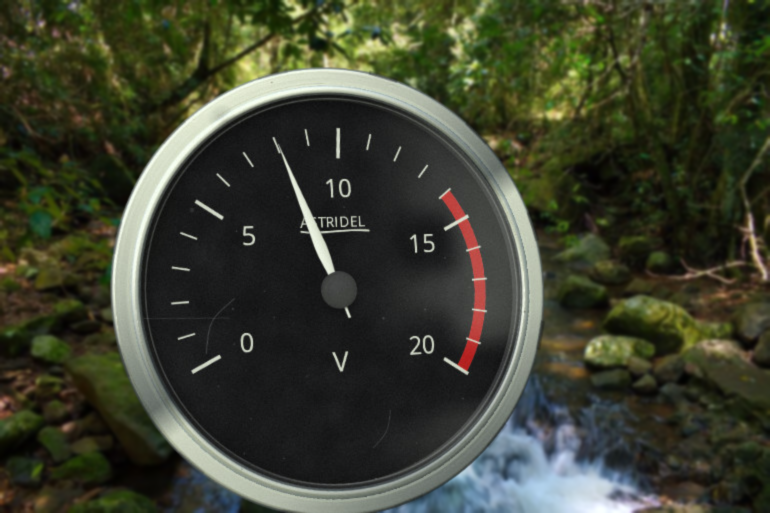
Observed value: {"value": 8, "unit": "V"}
